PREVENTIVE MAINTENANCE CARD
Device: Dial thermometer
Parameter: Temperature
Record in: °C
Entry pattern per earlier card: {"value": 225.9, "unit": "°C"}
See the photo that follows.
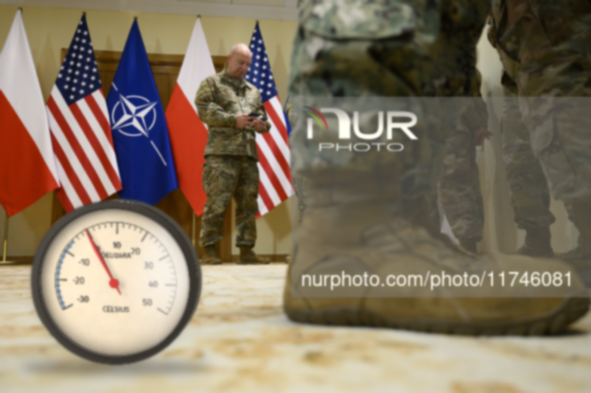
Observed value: {"value": 0, "unit": "°C"}
